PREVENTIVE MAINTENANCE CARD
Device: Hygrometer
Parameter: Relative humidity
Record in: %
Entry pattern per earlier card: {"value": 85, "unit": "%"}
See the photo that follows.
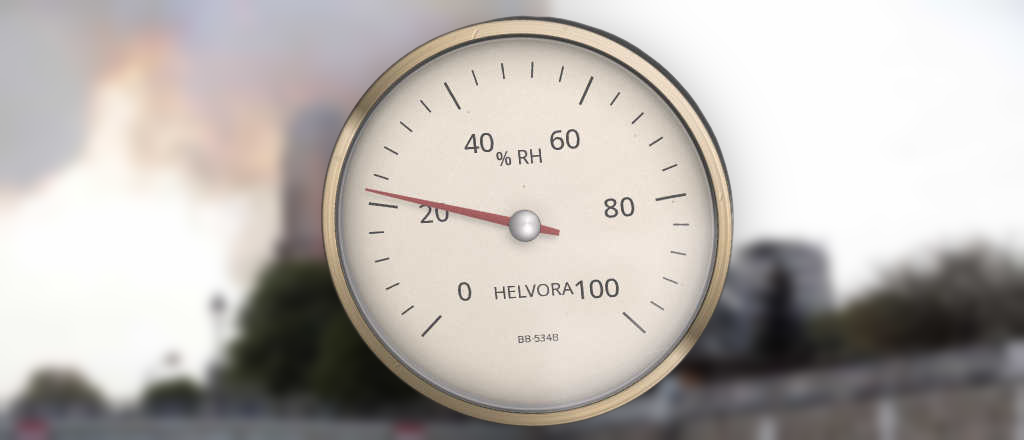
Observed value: {"value": 22, "unit": "%"}
